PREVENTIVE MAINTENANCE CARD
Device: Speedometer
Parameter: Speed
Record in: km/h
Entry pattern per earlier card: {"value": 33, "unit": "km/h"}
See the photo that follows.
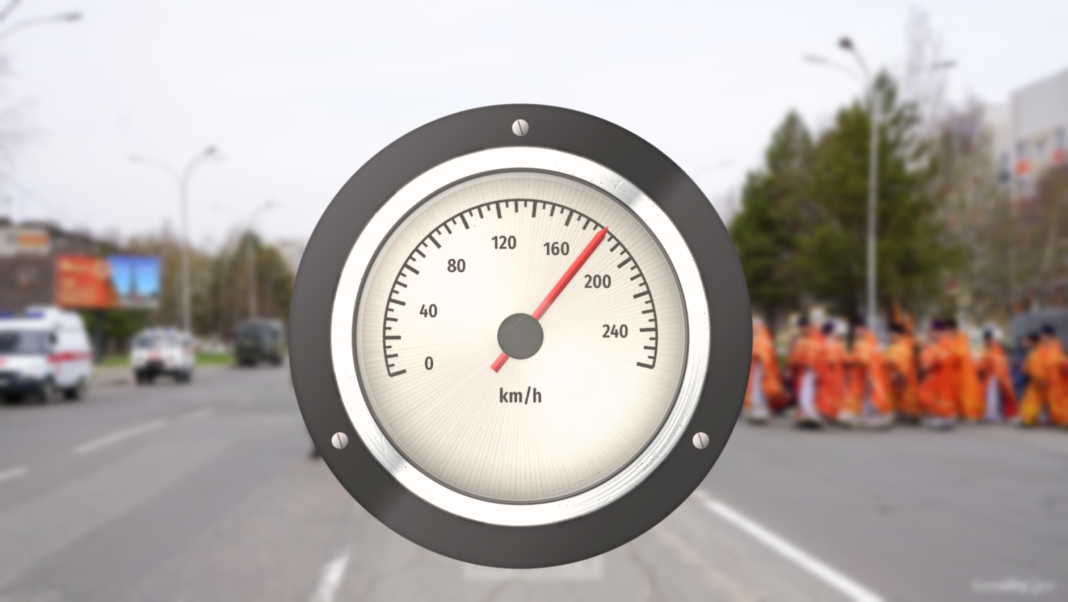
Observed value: {"value": 180, "unit": "km/h"}
